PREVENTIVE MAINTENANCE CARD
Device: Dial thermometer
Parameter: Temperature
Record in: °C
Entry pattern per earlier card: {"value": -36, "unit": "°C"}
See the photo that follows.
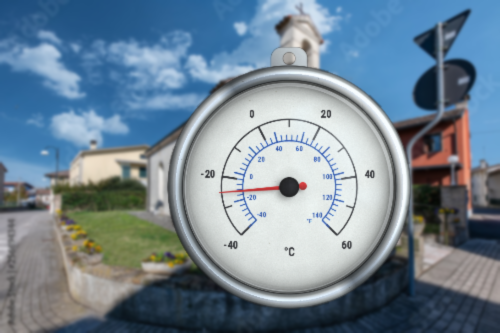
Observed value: {"value": -25, "unit": "°C"}
